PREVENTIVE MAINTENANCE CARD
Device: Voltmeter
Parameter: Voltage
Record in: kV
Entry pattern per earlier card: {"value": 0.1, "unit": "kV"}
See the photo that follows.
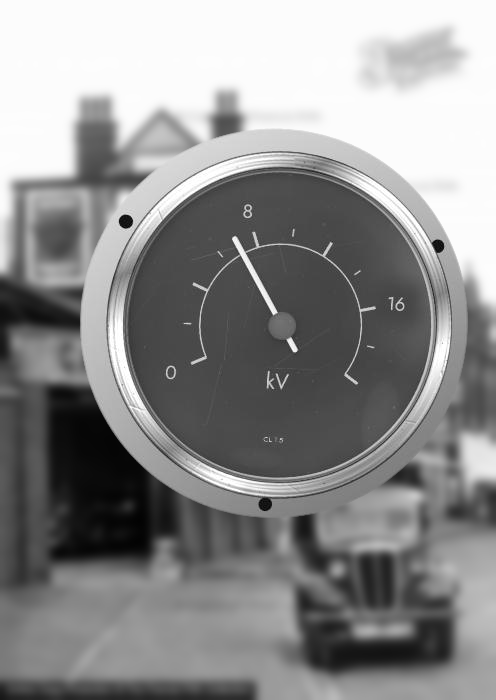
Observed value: {"value": 7, "unit": "kV"}
